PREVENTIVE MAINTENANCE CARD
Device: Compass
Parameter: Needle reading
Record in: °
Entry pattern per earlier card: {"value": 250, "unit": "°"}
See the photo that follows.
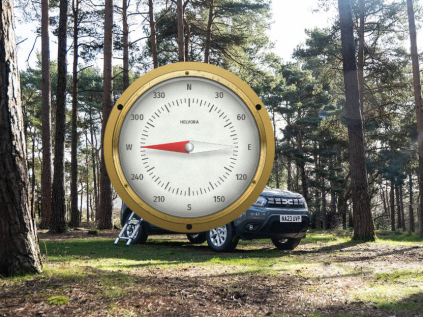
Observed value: {"value": 270, "unit": "°"}
